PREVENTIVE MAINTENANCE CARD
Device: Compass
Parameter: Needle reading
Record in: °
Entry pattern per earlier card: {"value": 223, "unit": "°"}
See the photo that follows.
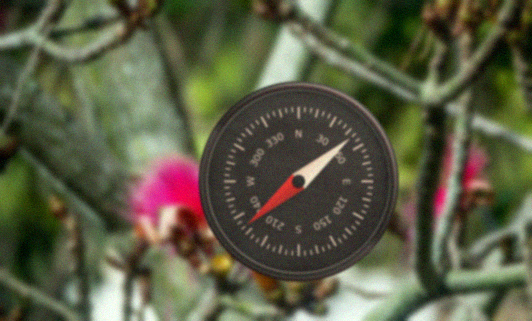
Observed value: {"value": 230, "unit": "°"}
